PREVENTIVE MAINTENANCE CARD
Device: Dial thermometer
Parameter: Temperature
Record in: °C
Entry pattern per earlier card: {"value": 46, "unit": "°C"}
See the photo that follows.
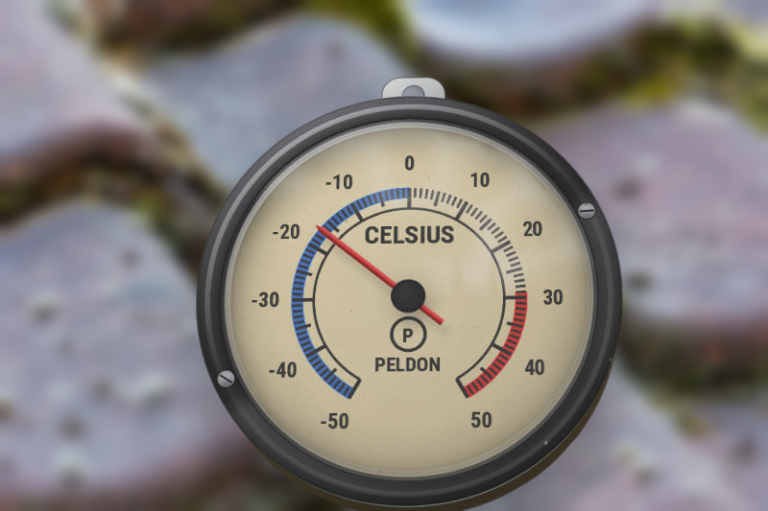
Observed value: {"value": -17, "unit": "°C"}
